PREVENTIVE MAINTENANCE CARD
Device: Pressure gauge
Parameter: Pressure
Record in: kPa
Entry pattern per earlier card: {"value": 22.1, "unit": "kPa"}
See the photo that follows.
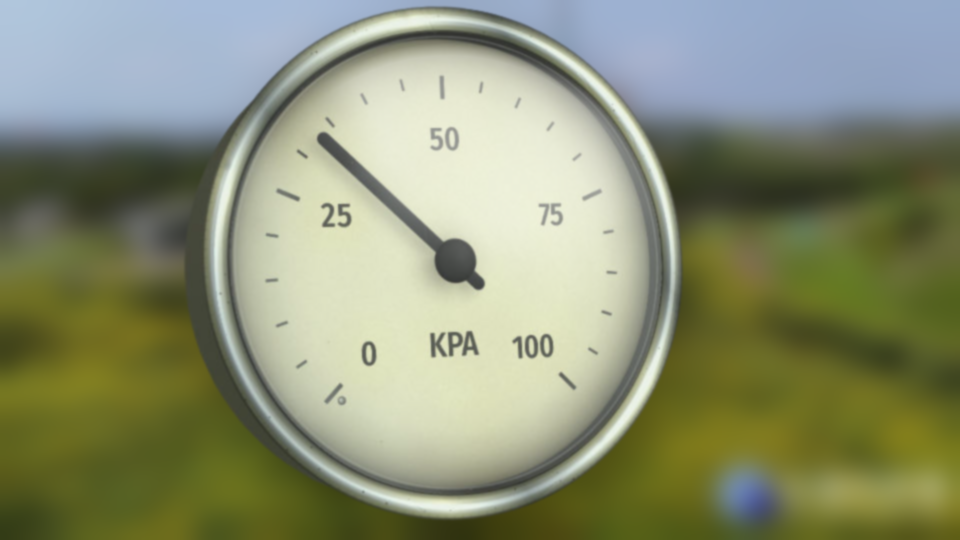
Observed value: {"value": 32.5, "unit": "kPa"}
